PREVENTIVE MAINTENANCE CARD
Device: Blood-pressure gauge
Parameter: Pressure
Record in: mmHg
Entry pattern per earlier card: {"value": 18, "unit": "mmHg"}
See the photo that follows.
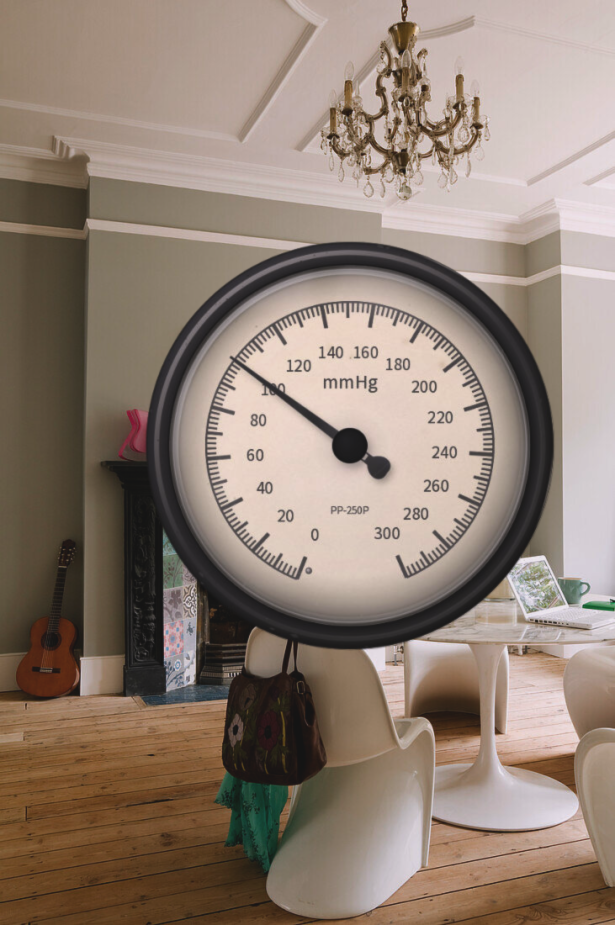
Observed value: {"value": 100, "unit": "mmHg"}
